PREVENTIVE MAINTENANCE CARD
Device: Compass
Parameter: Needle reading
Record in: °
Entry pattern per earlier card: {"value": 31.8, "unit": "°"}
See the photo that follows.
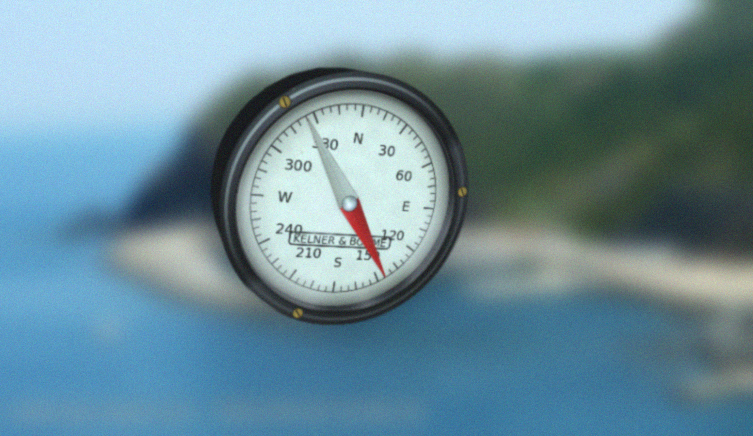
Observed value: {"value": 145, "unit": "°"}
